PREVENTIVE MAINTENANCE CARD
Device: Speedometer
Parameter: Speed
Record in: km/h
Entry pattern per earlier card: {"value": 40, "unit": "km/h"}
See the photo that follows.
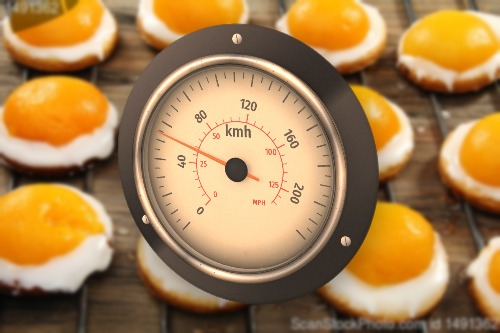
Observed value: {"value": 55, "unit": "km/h"}
